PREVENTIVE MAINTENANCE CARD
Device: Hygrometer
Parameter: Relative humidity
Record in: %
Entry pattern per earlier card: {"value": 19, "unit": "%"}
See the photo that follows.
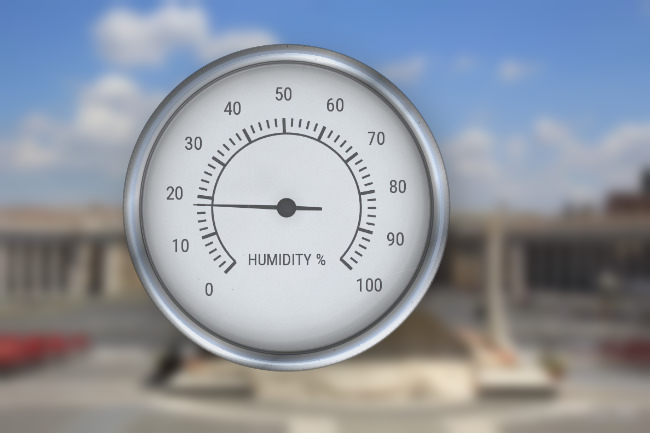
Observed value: {"value": 18, "unit": "%"}
